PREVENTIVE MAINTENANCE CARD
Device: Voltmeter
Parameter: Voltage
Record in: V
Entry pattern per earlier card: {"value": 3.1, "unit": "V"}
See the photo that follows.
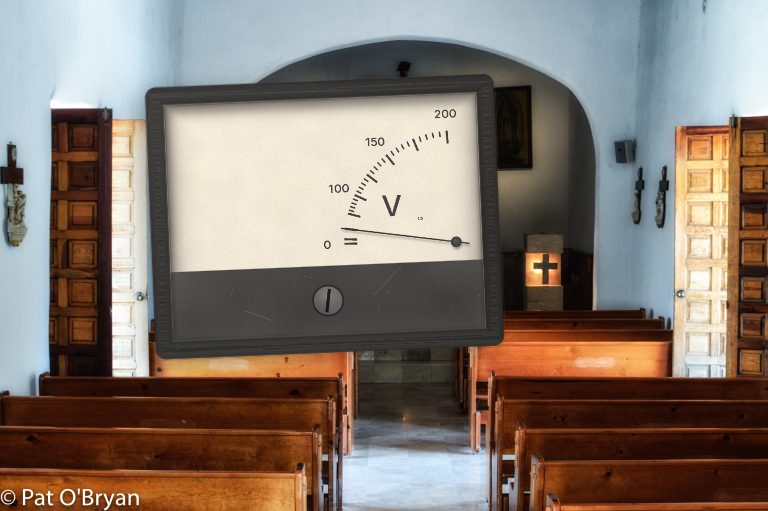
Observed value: {"value": 50, "unit": "V"}
